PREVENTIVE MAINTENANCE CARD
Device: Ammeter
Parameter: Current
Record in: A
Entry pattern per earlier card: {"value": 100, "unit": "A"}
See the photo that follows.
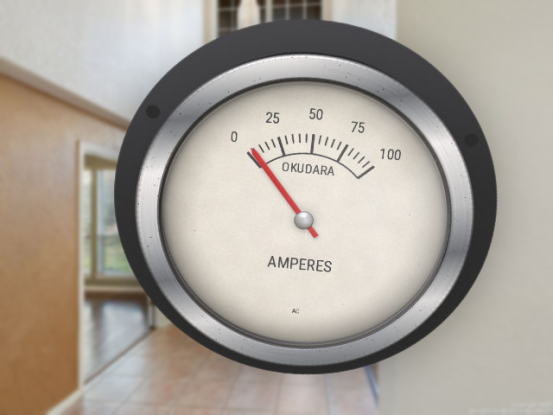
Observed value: {"value": 5, "unit": "A"}
